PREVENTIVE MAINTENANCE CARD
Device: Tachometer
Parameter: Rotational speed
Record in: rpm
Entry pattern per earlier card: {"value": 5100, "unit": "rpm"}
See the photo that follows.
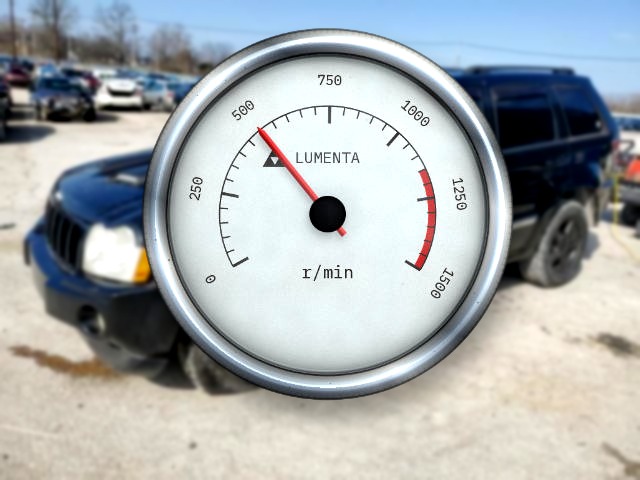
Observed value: {"value": 500, "unit": "rpm"}
